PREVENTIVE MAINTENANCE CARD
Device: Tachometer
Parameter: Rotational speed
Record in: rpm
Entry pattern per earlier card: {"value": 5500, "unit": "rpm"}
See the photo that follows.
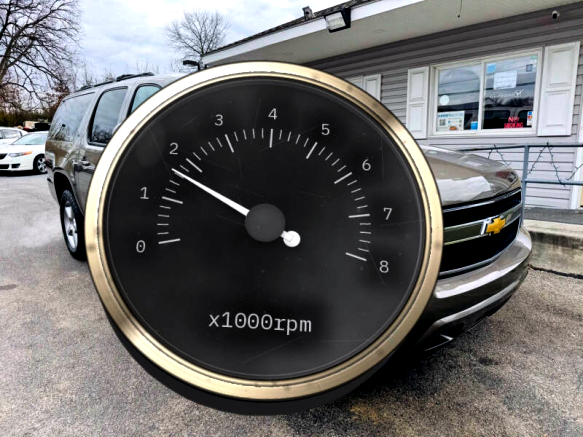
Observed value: {"value": 1600, "unit": "rpm"}
